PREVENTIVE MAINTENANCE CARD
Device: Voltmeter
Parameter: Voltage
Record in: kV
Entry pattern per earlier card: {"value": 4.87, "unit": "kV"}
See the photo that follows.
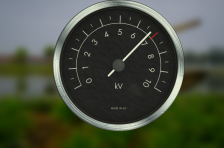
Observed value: {"value": 6.75, "unit": "kV"}
